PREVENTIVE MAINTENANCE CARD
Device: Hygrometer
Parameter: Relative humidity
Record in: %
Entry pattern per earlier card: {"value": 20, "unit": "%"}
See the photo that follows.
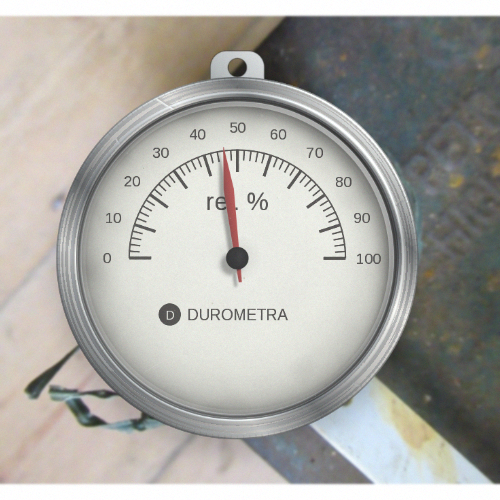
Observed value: {"value": 46, "unit": "%"}
